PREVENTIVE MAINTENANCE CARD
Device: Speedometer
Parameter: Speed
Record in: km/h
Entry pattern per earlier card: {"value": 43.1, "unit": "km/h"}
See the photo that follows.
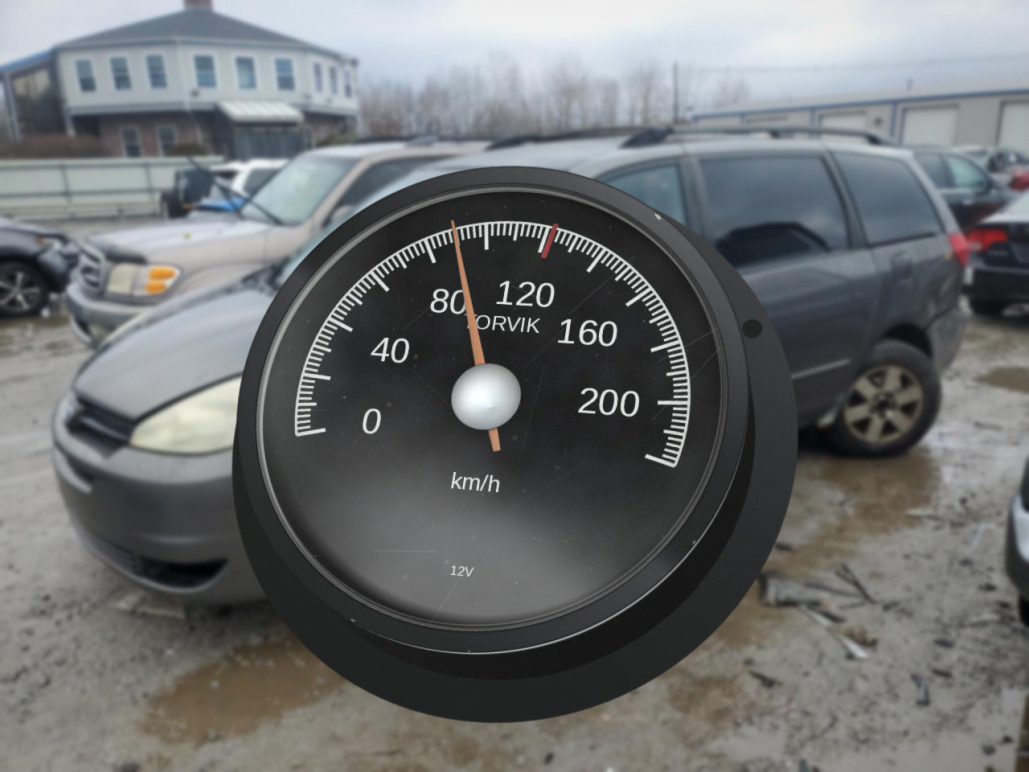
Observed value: {"value": 90, "unit": "km/h"}
